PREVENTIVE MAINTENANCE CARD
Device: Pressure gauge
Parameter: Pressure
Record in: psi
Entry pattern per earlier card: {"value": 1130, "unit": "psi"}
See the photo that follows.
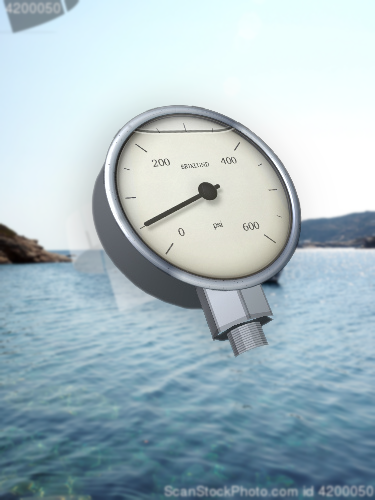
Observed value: {"value": 50, "unit": "psi"}
